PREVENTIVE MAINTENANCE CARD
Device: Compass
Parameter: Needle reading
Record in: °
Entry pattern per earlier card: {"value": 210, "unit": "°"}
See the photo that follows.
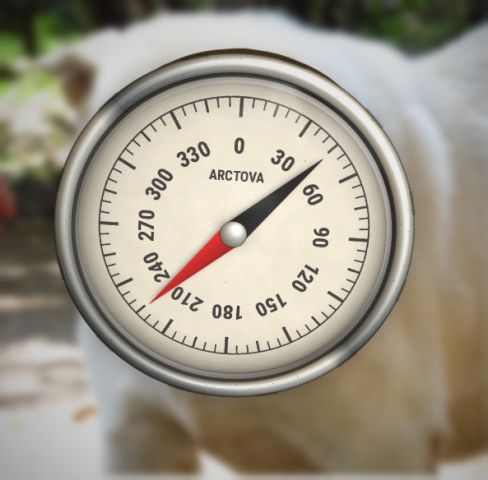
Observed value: {"value": 225, "unit": "°"}
